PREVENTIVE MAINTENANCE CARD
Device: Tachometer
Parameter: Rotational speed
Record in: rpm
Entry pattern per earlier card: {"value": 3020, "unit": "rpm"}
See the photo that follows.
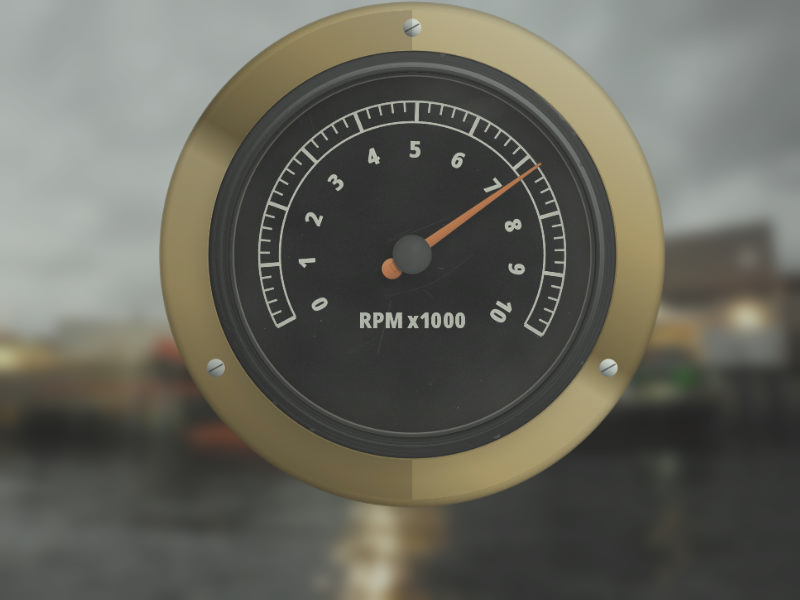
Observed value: {"value": 7200, "unit": "rpm"}
